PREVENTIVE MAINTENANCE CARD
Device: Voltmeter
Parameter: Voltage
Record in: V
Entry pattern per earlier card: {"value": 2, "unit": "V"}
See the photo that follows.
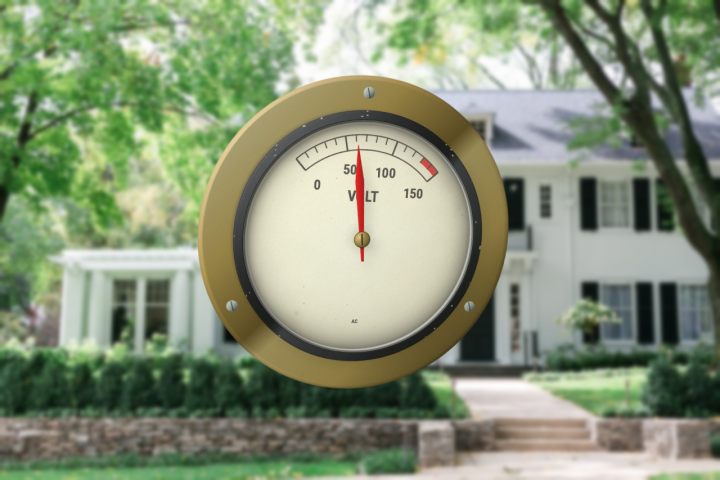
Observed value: {"value": 60, "unit": "V"}
